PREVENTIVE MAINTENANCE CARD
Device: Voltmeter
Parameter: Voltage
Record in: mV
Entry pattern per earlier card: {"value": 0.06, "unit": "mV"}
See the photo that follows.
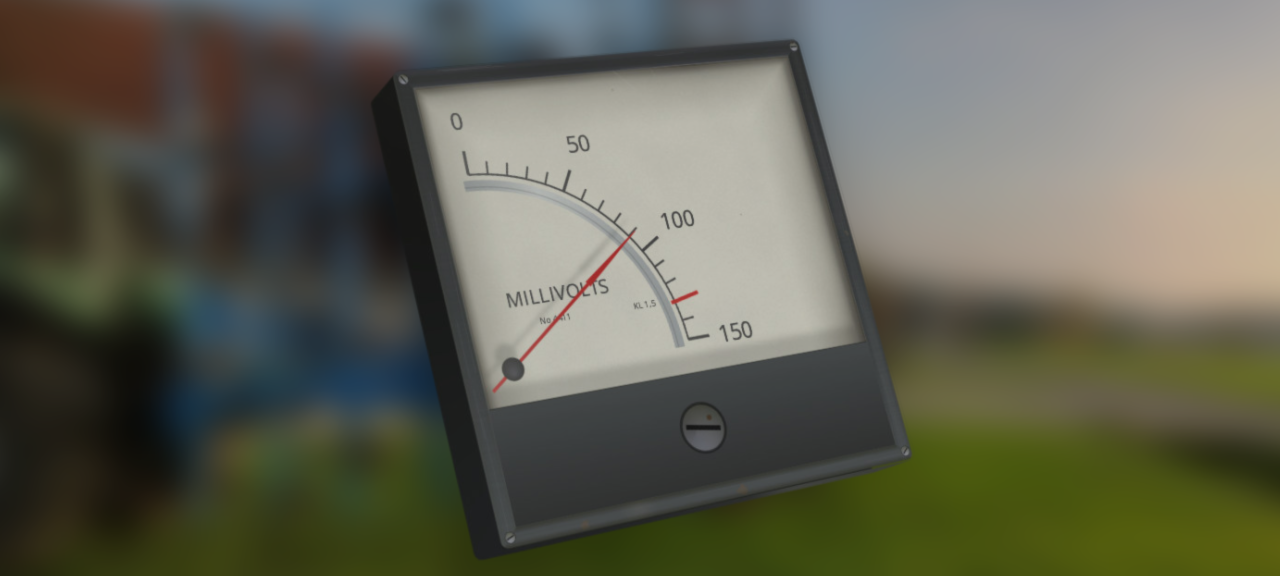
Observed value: {"value": 90, "unit": "mV"}
